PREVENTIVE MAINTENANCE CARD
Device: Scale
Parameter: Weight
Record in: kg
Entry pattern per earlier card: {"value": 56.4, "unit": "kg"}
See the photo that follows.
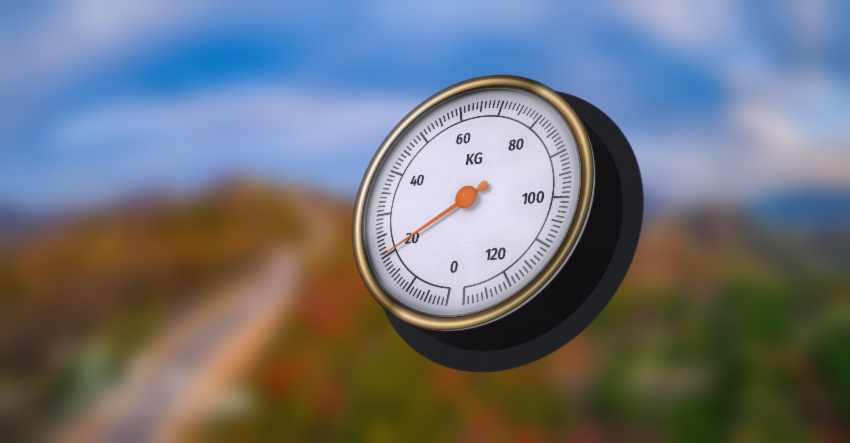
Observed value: {"value": 20, "unit": "kg"}
